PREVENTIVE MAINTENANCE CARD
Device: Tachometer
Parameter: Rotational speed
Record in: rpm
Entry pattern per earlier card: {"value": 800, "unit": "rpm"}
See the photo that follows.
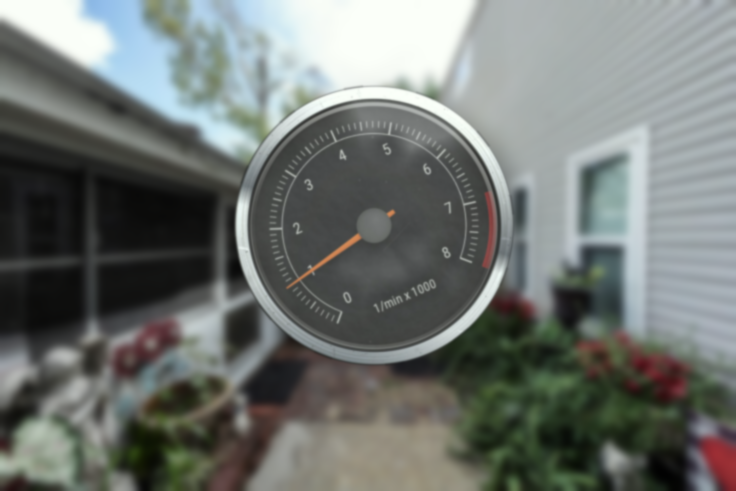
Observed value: {"value": 1000, "unit": "rpm"}
